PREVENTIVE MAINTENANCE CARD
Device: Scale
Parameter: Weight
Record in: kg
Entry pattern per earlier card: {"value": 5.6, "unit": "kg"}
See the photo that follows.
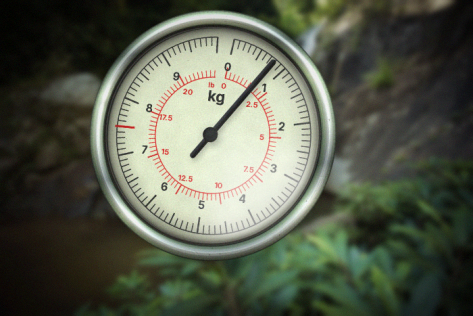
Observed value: {"value": 0.8, "unit": "kg"}
